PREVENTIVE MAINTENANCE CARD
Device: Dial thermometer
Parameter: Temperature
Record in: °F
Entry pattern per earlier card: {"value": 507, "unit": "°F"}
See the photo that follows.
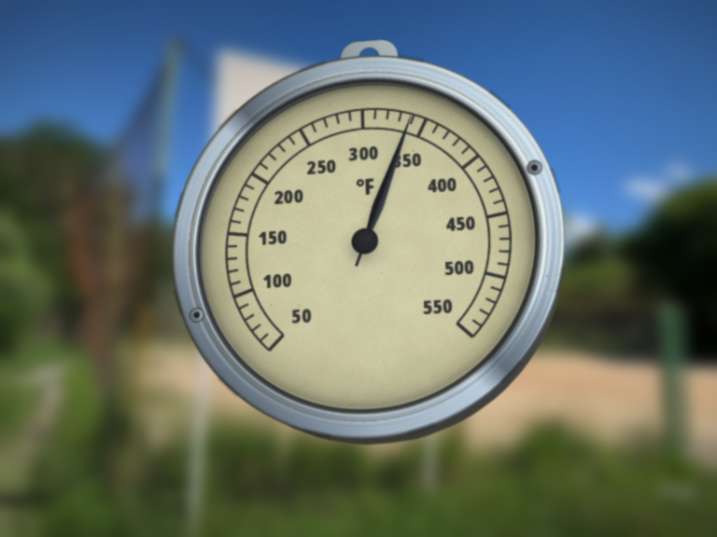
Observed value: {"value": 340, "unit": "°F"}
